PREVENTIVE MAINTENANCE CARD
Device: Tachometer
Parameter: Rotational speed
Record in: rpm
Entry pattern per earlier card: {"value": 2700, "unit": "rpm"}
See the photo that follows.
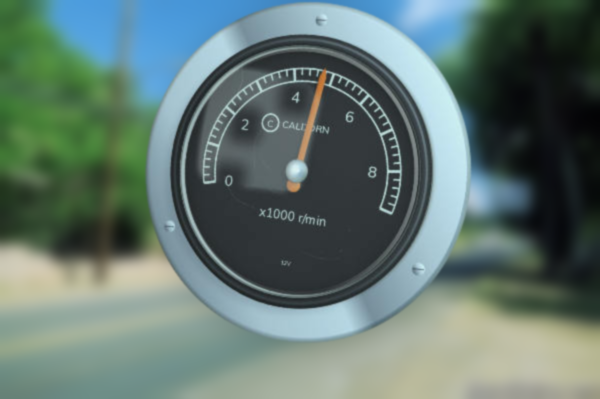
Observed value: {"value": 4800, "unit": "rpm"}
